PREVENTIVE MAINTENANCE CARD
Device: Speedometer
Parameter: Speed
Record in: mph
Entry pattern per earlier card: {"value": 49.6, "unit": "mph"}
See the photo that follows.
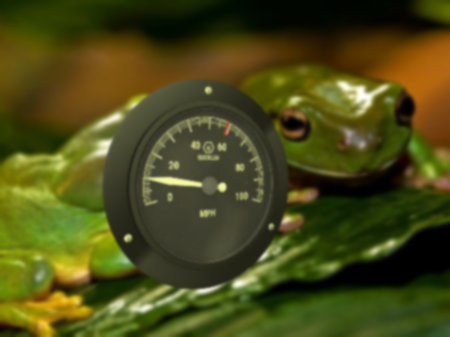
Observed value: {"value": 10, "unit": "mph"}
